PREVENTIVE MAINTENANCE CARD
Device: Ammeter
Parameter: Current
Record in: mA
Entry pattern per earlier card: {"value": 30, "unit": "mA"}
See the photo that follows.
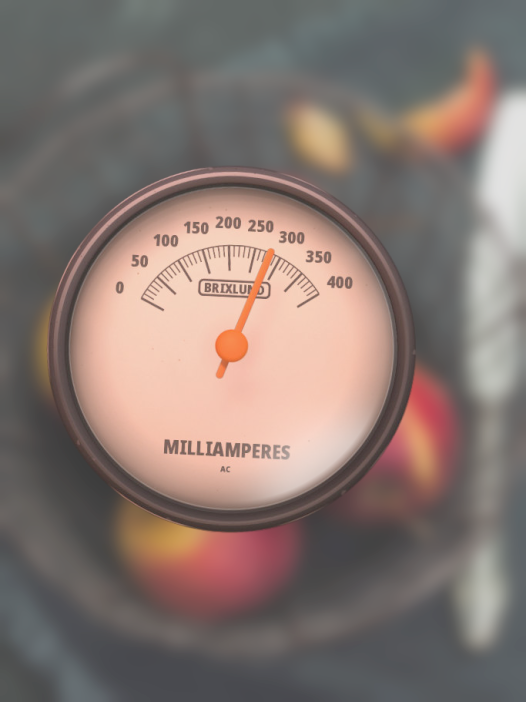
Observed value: {"value": 280, "unit": "mA"}
